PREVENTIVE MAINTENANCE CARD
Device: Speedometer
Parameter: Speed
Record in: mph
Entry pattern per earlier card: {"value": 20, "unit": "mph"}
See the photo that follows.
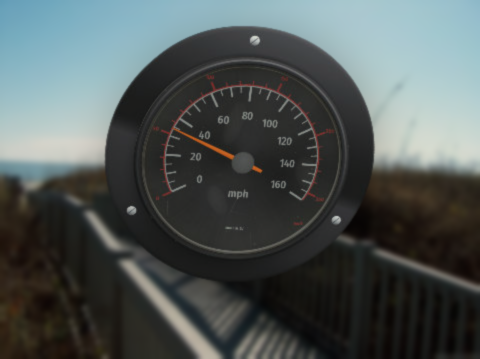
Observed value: {"value": 35, "unit": "mph"}
